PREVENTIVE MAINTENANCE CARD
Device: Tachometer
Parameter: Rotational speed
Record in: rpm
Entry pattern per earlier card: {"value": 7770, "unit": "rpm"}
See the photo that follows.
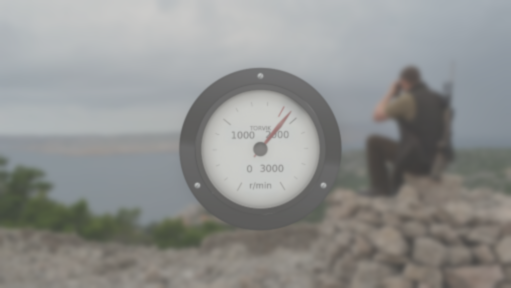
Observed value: {"value": 1900, "unit": "rpm"}
